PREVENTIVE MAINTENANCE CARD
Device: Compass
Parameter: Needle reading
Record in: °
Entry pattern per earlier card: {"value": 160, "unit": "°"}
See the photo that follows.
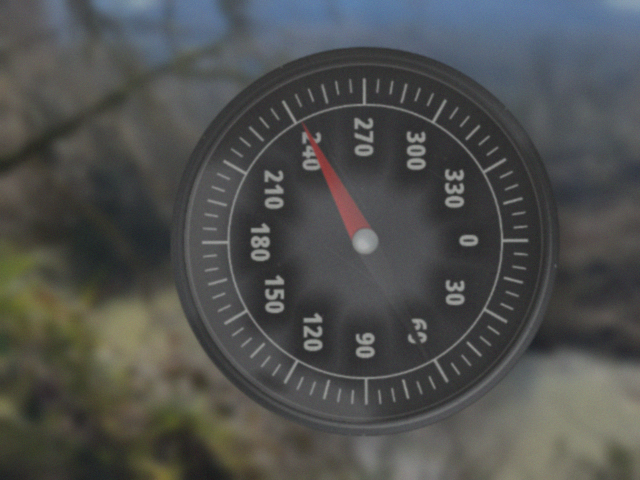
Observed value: {"value": 242.5, "unit": "°"}
